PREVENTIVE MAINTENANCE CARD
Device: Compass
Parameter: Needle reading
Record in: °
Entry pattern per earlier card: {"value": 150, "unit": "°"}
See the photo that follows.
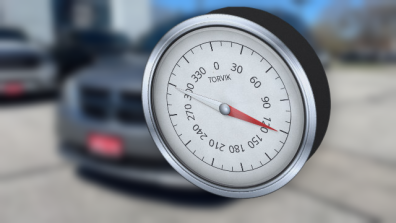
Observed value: {"value": 120, "unit": "°"}
